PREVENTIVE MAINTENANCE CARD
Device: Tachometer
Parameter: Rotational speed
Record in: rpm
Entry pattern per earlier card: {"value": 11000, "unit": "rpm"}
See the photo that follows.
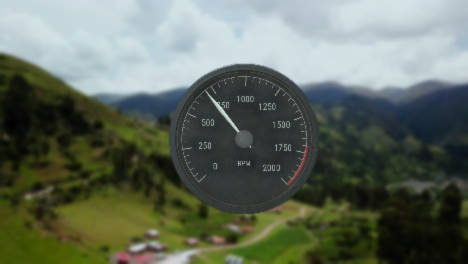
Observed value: {"value": 700, "unit": "rpm"}
